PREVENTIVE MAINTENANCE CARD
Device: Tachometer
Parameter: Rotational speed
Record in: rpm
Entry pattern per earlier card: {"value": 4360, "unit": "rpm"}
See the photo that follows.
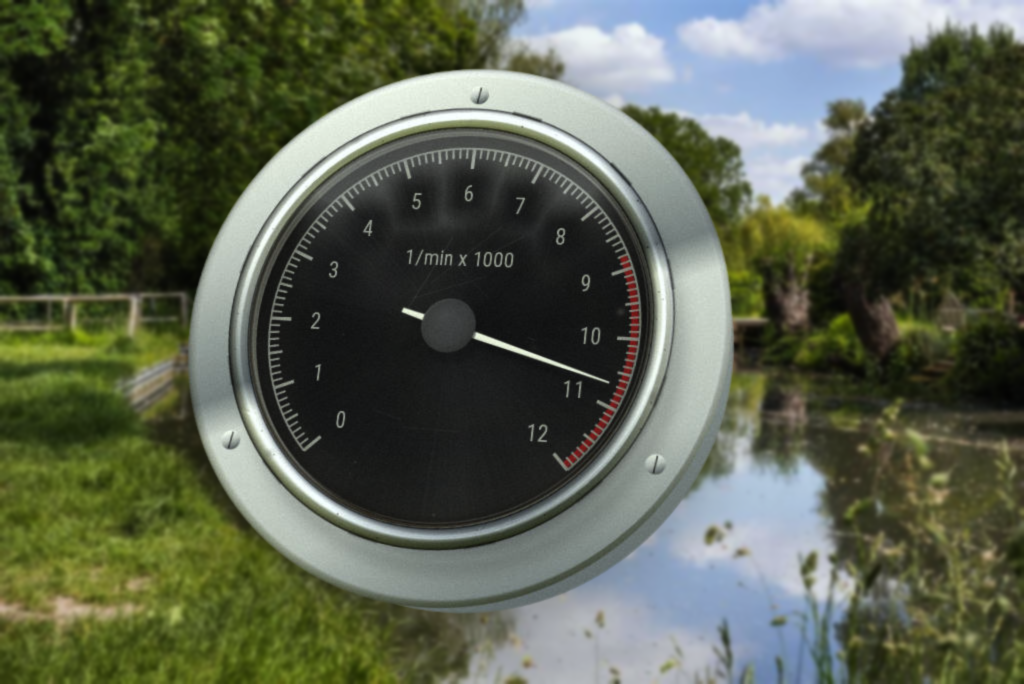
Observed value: {"value": 10700, "unit": "rpm"}
